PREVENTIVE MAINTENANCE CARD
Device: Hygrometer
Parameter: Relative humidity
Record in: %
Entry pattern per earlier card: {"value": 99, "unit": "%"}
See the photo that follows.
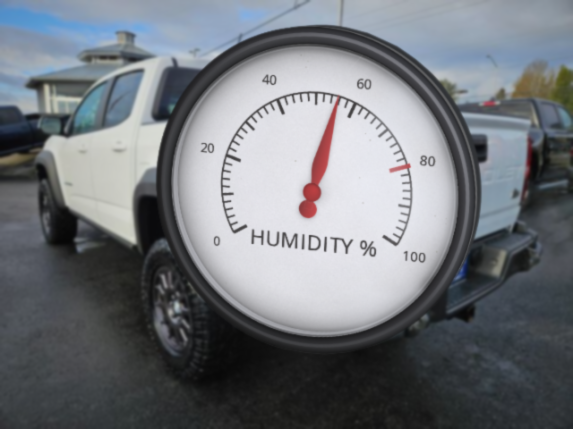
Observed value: {"value": 56, "unit": "%"}
